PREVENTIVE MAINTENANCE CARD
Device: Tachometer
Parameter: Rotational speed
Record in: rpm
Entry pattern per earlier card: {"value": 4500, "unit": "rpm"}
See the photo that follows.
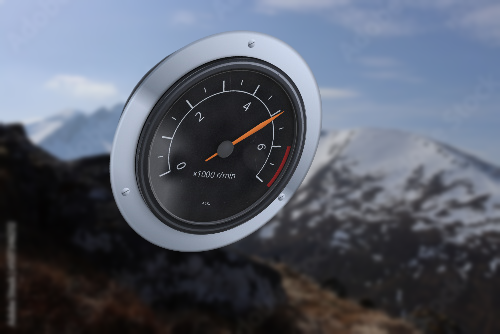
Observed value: {"value": 5000, "unit": "rpm"}
